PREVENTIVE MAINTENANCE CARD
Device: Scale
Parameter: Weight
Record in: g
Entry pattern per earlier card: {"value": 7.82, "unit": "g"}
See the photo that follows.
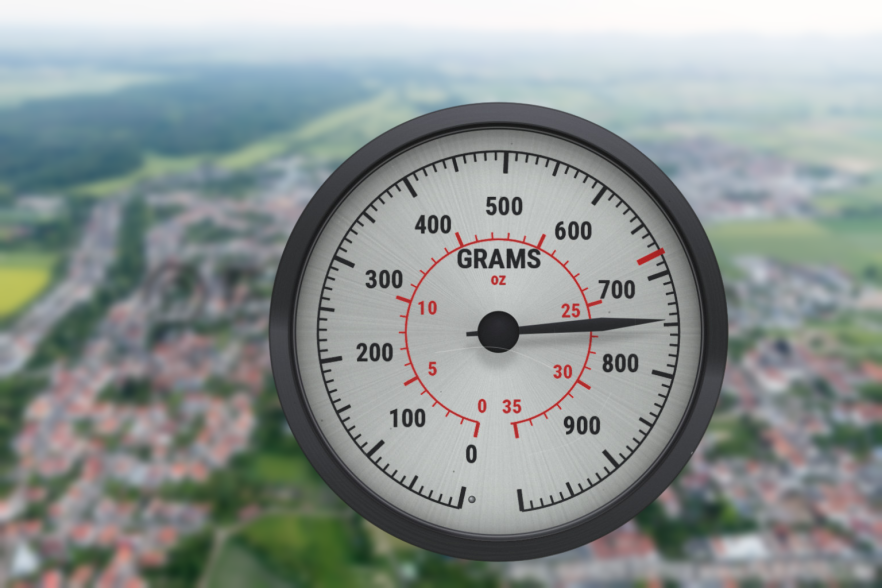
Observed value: {"value": 745, "unit": "g"}
